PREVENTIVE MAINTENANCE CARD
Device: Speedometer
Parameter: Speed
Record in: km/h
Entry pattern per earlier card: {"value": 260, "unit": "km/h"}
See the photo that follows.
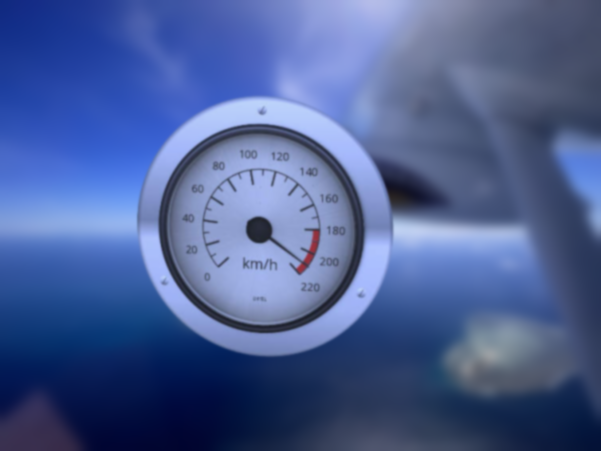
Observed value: {"value": 210, "unit": "km/h"}
